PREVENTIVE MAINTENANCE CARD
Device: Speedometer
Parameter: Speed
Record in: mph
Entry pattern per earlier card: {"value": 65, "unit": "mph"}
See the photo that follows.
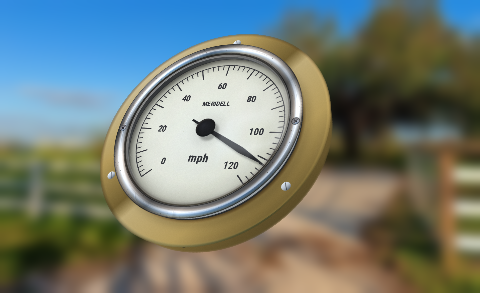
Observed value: {"value": 112, "unit": "mph"}
